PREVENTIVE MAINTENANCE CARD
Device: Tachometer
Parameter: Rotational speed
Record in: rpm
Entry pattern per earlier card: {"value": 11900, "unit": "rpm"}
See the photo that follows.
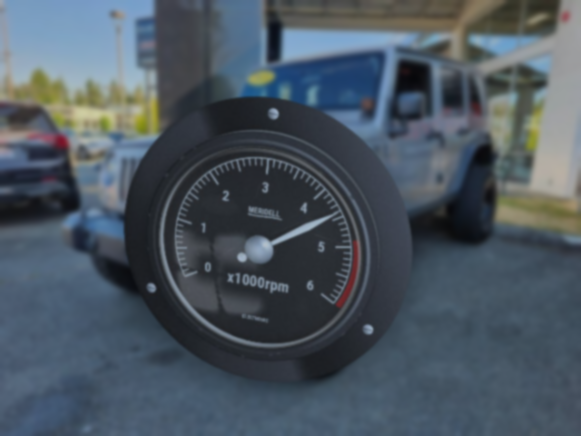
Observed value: {"value": 4400, "unit": "rpm"}
